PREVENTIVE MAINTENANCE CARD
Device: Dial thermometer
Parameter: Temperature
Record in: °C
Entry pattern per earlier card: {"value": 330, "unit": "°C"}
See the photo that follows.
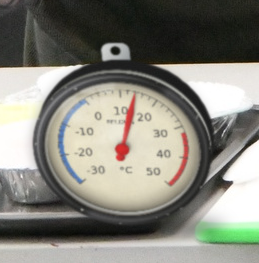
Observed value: {"value": 14, "unit": "°C"}
